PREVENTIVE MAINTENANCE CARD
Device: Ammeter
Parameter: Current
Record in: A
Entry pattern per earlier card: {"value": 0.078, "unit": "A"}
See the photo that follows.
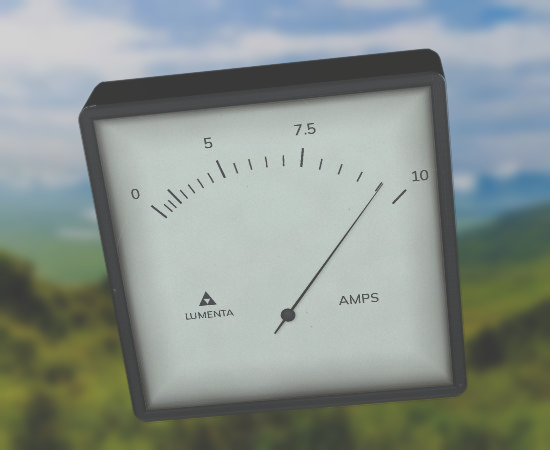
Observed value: {"value": 9.5, "unit": "A"}
